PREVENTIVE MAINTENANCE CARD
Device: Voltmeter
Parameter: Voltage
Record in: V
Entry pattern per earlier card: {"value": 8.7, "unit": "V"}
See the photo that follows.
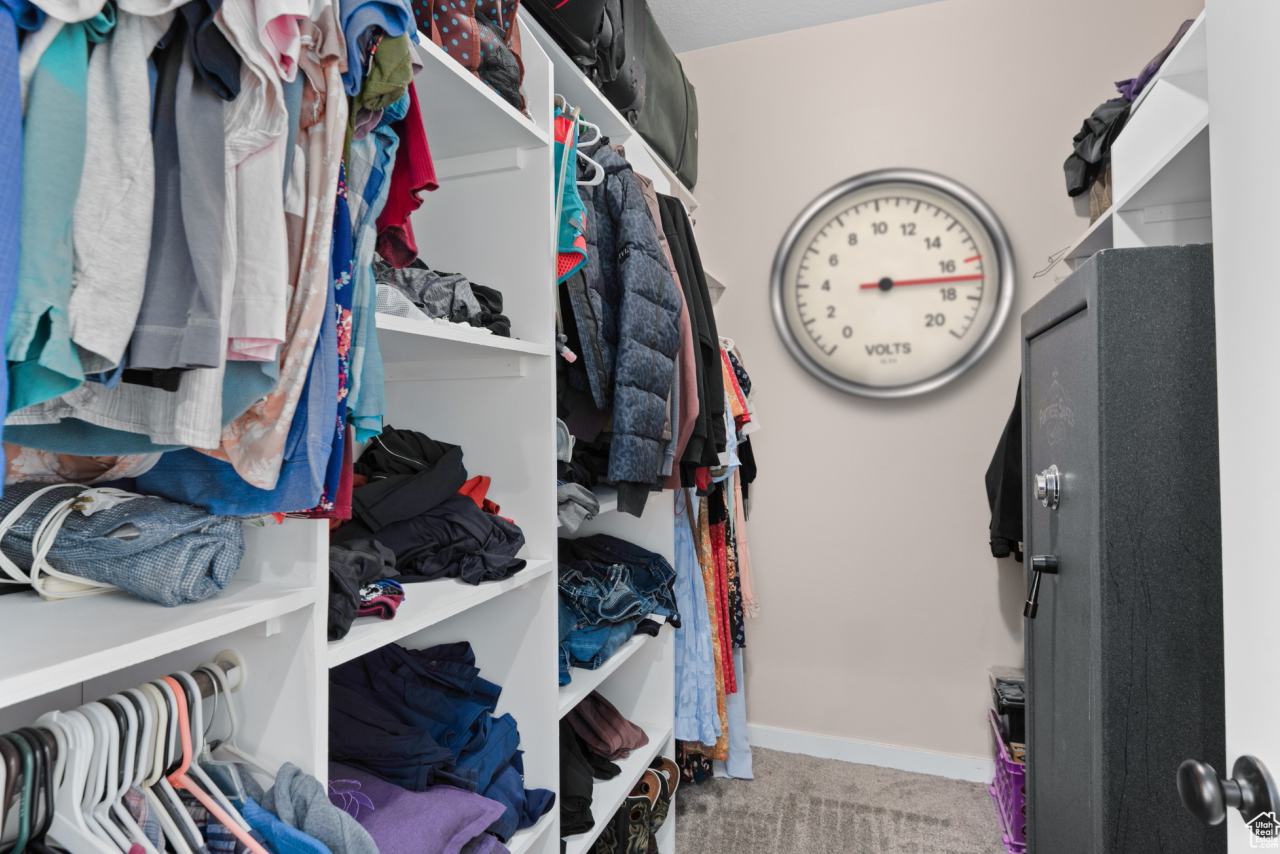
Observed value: {"value": 17, "unit": "V"}
